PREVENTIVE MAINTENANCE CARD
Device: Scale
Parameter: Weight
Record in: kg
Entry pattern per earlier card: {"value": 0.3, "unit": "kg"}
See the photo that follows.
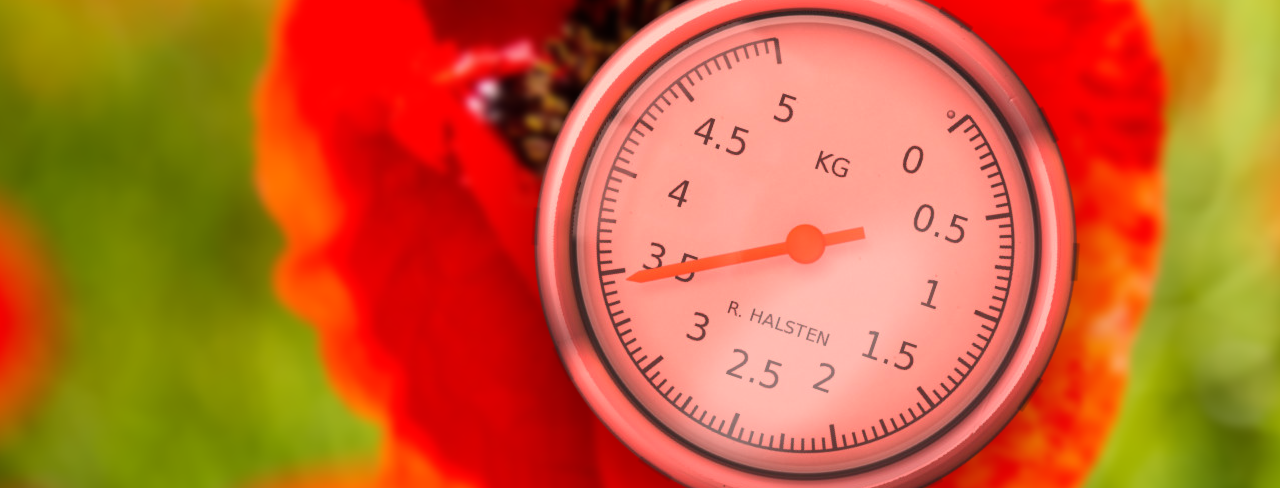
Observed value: {"value": 3.45, "unit": "kg"}
